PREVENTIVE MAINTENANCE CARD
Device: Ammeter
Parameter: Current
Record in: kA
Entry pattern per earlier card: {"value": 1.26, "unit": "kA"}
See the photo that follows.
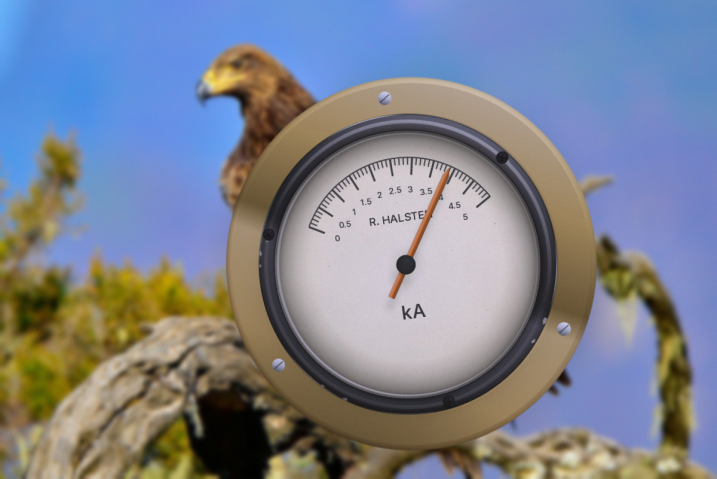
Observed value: {"value": 3.9, "unit": "kA"}
